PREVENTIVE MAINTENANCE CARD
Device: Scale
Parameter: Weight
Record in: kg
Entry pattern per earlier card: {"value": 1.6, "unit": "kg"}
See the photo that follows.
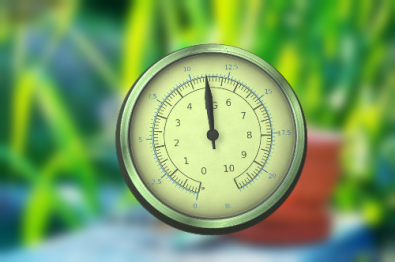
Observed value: {"value": 5, "unit": "kg"}
